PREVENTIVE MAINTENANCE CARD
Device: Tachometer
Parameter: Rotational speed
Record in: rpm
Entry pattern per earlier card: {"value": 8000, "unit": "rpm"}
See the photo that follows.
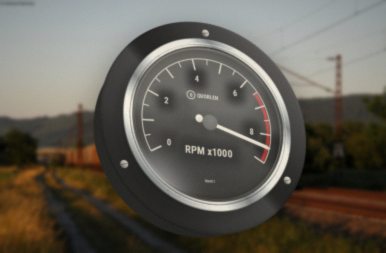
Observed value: {"value": 8500, "unit": "rpm"}
